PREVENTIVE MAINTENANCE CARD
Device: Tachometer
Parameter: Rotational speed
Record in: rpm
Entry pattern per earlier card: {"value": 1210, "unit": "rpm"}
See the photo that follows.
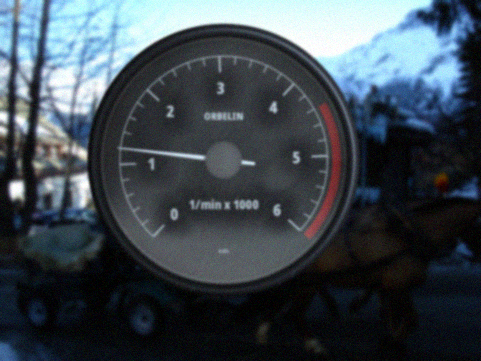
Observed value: {"value": 1200, "unit": "rpm"}
